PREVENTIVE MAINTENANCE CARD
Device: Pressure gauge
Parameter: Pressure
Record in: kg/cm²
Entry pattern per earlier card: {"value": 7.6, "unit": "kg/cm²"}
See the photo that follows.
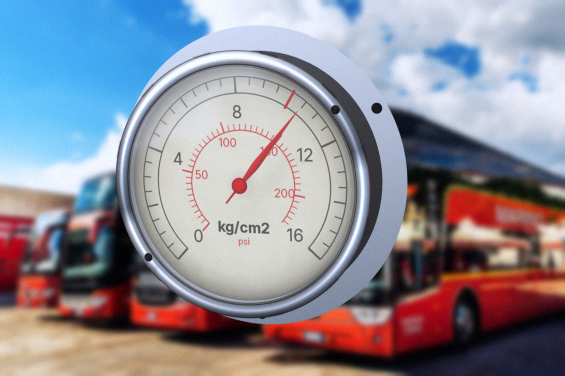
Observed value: {"value": 10.5, "unit": "kg/cm²"}
